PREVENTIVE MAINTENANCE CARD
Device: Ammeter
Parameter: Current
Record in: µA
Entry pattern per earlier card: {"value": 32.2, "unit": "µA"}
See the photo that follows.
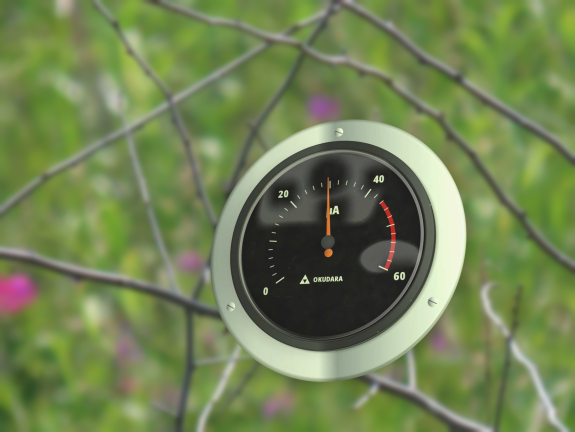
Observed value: {"value": 30, "unit": "µA"}
